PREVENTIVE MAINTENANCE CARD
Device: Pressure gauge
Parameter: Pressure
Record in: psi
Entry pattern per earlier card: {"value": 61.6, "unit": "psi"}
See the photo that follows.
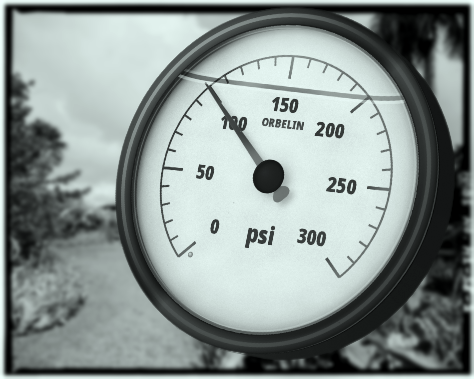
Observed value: {"value": 100, "unit": "psi"}
